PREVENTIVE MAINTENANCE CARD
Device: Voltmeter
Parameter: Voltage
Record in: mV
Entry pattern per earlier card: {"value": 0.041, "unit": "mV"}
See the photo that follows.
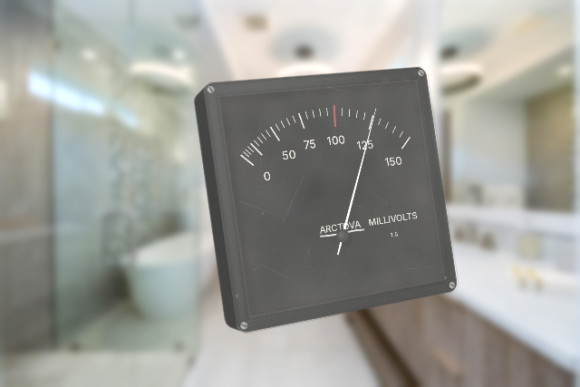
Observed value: {"value": 125, "unit": "mV"}
